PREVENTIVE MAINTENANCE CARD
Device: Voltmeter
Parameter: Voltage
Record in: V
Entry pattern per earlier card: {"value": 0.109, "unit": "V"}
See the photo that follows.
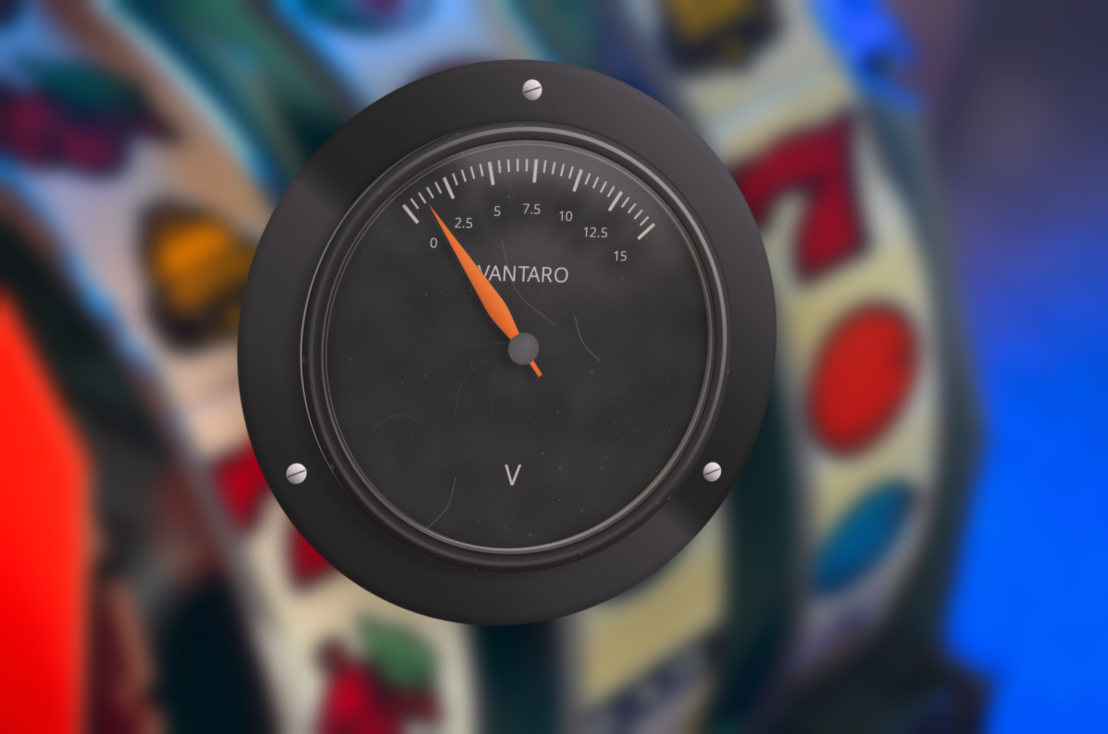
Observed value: {"value": 1, "unit": "V"}
